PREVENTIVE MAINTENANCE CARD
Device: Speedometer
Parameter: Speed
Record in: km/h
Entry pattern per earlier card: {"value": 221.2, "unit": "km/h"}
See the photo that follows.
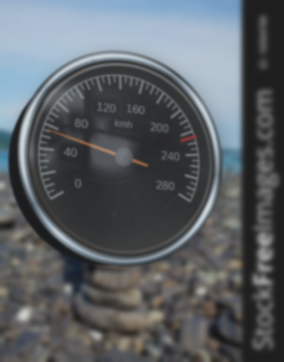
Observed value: {"value": 55, "unit": "km/h"}
